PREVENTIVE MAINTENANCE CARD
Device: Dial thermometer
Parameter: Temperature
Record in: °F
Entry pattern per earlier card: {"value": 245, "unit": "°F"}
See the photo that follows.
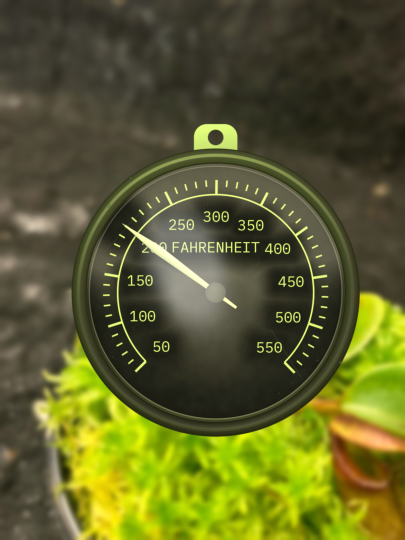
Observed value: {"value": 200, "unit": "°F"}
